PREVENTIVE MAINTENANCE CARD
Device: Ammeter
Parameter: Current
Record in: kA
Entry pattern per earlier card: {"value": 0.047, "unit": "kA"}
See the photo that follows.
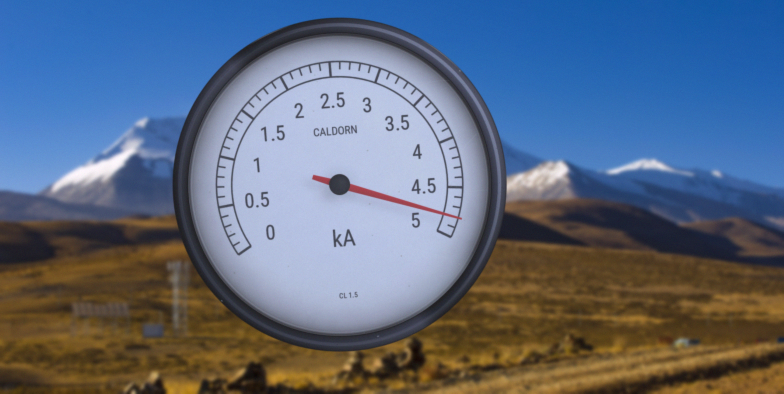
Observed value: {"value": 4.8, "unit": "kA"}
